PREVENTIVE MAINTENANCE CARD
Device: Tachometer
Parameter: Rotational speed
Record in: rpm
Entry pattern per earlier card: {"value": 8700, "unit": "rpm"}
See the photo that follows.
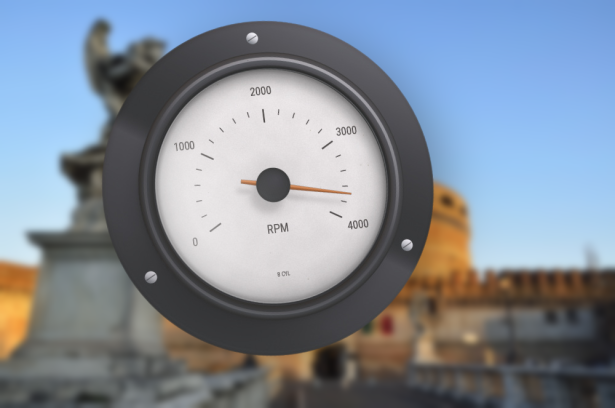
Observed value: {"value": 3700, "unit": "rpm"}
